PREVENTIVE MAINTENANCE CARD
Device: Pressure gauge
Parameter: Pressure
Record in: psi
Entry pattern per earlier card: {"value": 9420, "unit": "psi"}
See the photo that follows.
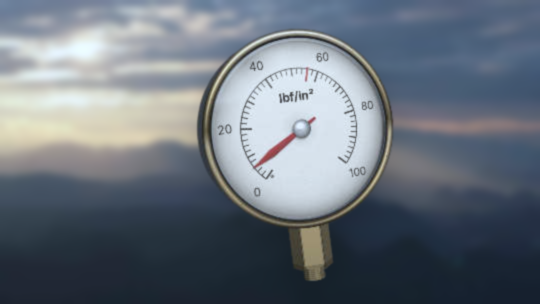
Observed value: {"value": 6, "unit": "psi"}
